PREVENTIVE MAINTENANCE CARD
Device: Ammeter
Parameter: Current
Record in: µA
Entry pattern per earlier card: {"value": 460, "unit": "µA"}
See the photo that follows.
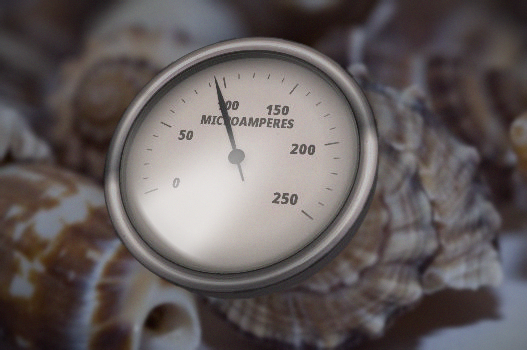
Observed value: {"value": 95, "unit": "µA"}
